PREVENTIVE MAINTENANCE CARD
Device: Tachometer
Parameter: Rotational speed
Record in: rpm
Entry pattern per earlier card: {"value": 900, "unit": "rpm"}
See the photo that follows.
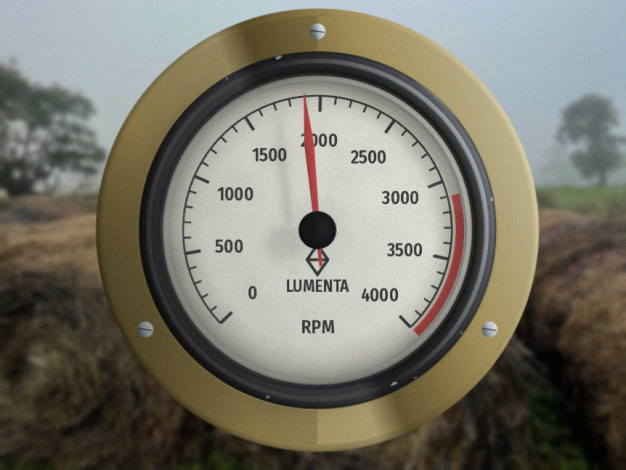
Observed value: {"value": 1900, "unit": "rpm"}
